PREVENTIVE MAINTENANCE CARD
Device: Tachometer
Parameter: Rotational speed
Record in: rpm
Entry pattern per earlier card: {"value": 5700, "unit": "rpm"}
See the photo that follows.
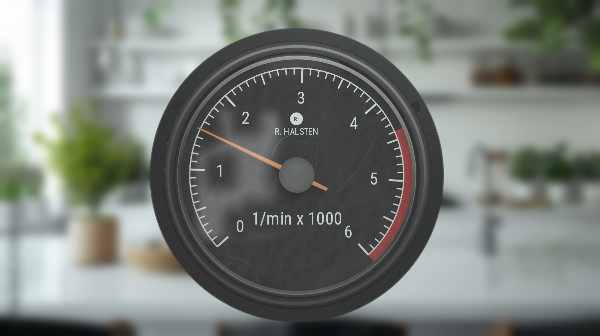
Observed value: {"value": 1500, "unit": "rpm"}
